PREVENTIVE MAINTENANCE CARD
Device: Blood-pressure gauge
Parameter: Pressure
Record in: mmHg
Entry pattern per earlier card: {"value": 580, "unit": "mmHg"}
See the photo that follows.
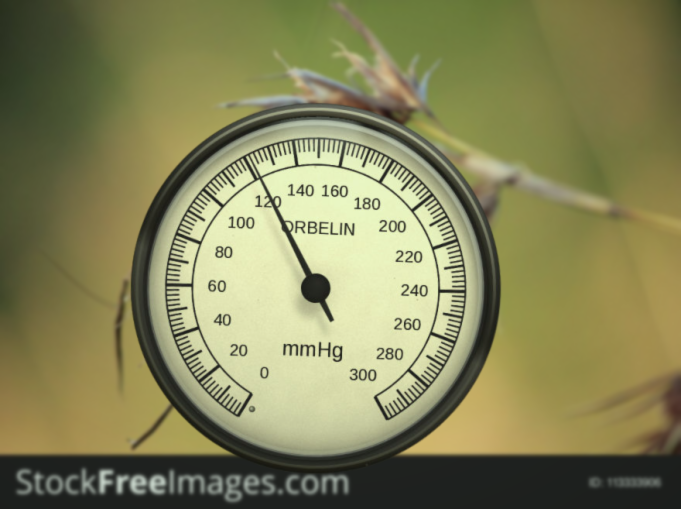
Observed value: {"value": 122, "unit": "mmHg"}
